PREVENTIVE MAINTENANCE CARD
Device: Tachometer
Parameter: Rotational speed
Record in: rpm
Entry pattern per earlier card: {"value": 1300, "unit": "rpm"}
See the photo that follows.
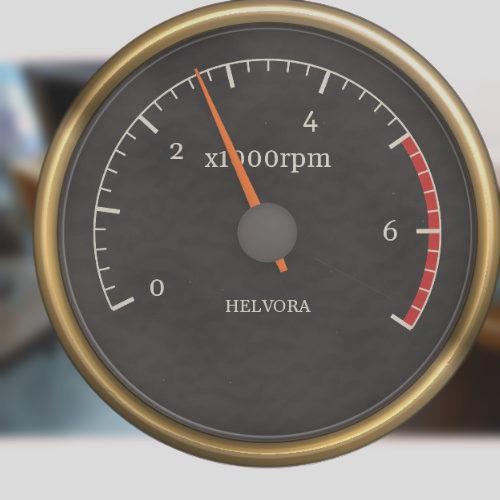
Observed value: {"value": 2700, "unit": "rpm"}
